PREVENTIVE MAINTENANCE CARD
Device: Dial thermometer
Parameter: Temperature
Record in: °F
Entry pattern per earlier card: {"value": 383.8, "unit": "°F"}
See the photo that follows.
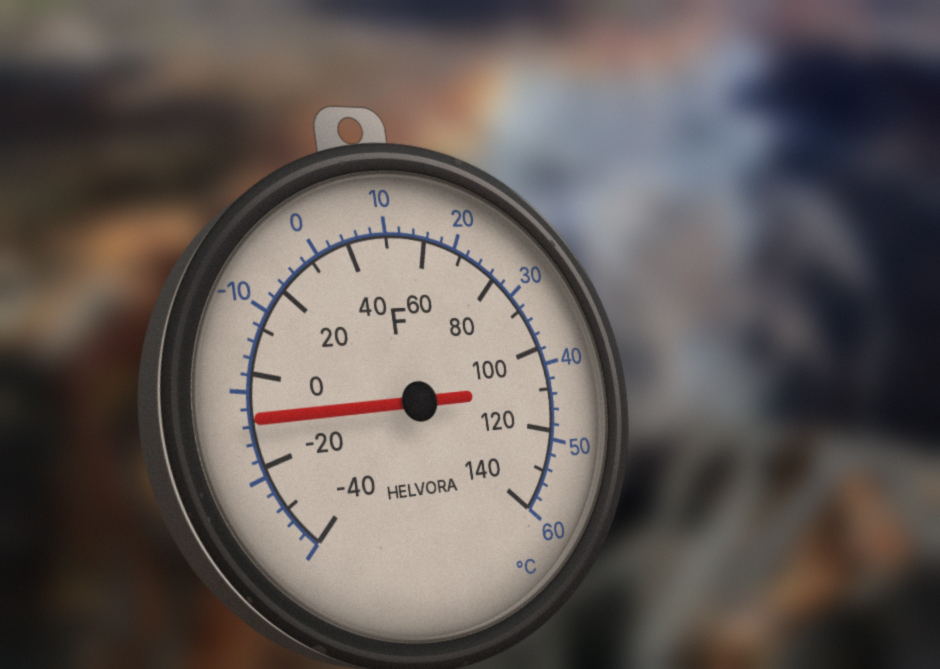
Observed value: {"value": -10, "unit": "°F"}
